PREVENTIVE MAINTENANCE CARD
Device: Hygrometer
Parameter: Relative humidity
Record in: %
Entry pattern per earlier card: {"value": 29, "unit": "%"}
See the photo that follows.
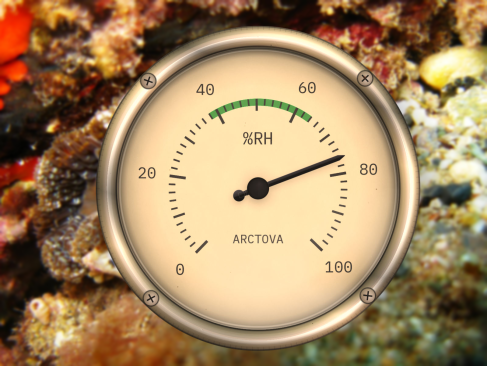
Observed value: {"value": 76, "unit": "%"}
